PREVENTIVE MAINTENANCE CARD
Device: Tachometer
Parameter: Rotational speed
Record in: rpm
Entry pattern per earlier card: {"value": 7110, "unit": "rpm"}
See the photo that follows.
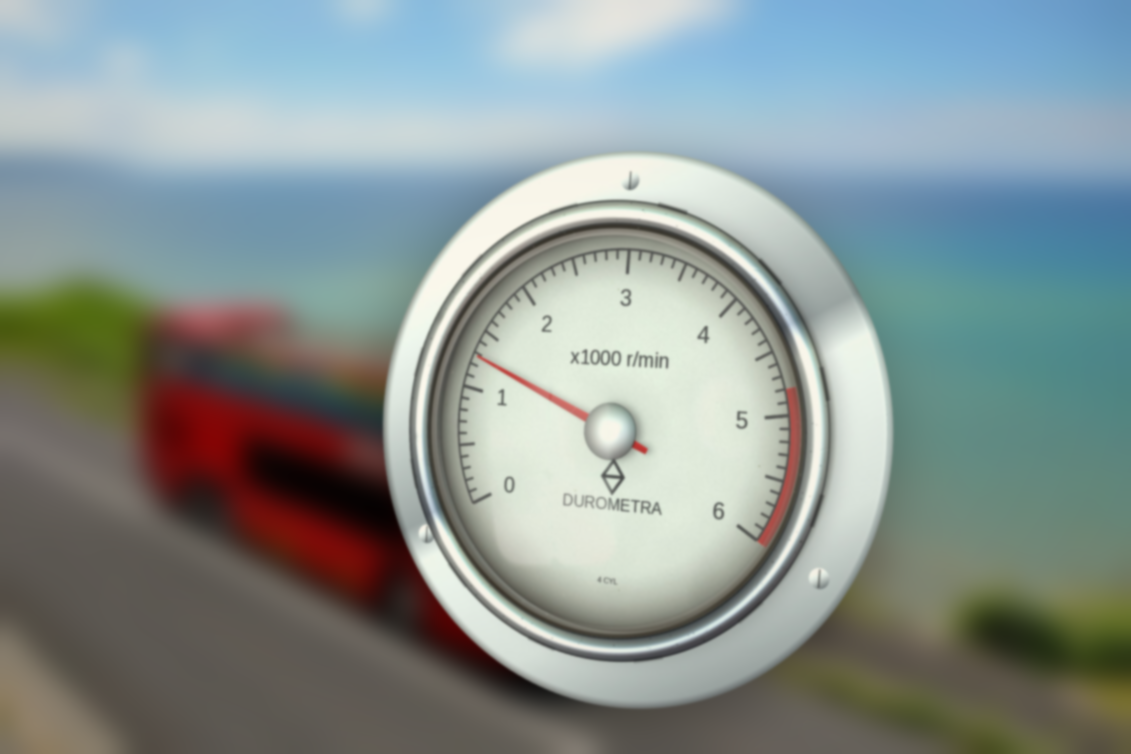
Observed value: {"value": 1300, "unit": "rpm"}
